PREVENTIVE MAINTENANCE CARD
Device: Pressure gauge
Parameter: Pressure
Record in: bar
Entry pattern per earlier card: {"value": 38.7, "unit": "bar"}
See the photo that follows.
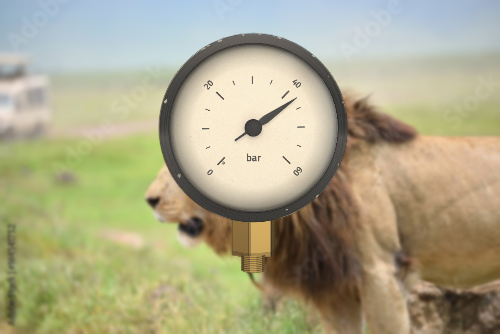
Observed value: {"value": 42.5, "unit": "bar"}
